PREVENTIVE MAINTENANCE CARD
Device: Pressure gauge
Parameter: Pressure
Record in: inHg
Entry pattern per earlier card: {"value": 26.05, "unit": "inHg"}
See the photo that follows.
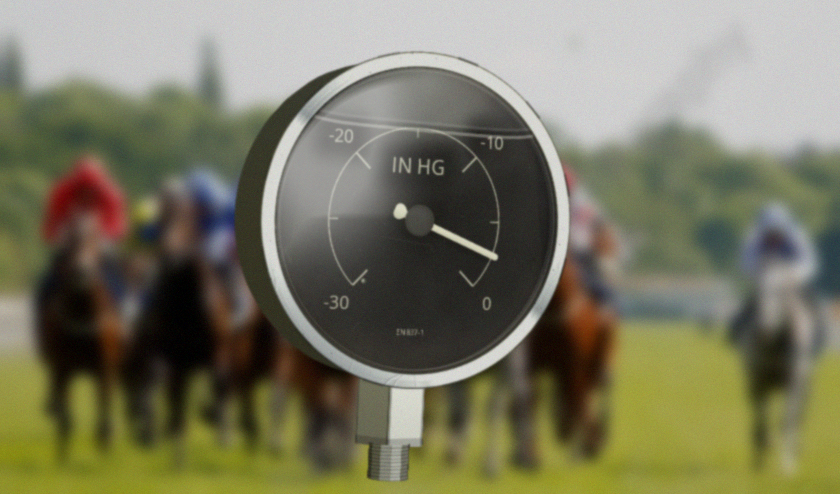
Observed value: {"value": -2.5, "unit": "inHg"}
